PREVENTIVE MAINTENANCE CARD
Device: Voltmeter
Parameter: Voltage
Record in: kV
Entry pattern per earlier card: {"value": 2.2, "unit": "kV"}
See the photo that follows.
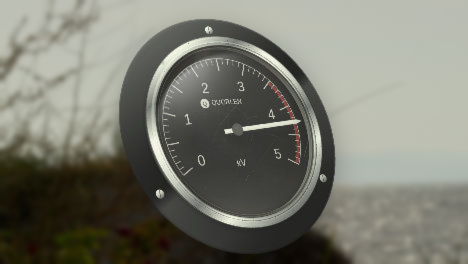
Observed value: {"value": 4.3, "unit": "kV"}
